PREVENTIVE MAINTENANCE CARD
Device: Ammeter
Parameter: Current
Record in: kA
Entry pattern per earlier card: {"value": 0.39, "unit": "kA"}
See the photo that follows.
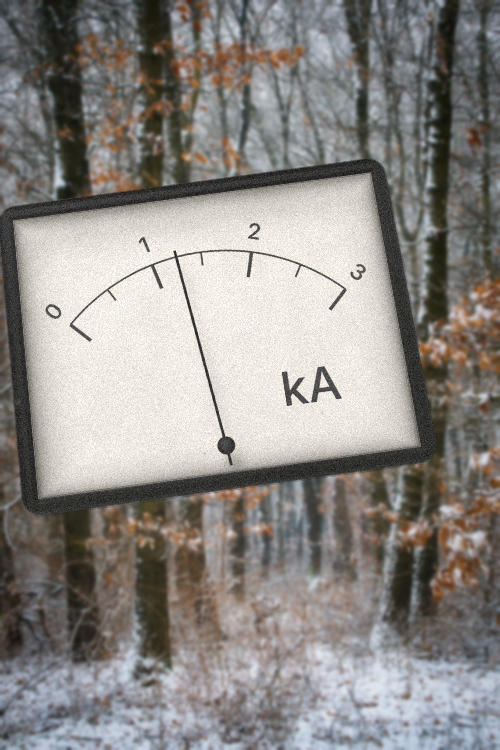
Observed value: {"value": 1.25, "unit": "kA"}
